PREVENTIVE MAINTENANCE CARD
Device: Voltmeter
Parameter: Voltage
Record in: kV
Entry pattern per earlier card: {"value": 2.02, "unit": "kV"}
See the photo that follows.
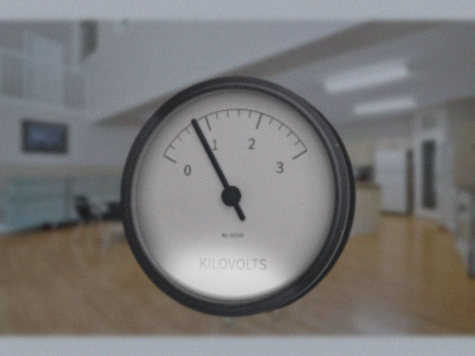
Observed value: {"value": 0.8, "unit": "kV"}
